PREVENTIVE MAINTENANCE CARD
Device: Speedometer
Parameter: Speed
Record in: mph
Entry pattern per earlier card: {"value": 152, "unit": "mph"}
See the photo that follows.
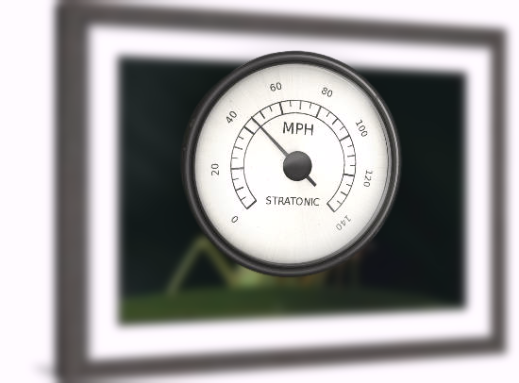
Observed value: {"value": 45, "unit": "mph"}
